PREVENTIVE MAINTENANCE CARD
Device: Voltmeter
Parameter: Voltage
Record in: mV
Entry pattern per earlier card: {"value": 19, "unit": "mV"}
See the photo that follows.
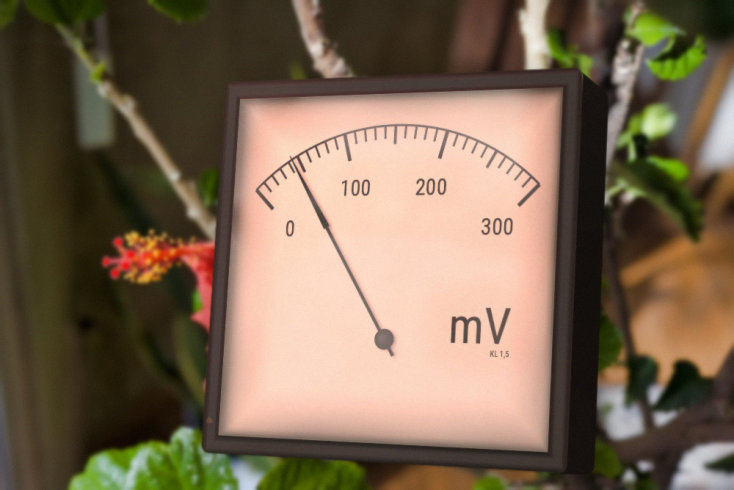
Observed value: {"value": 45, "unit": "mV"}
